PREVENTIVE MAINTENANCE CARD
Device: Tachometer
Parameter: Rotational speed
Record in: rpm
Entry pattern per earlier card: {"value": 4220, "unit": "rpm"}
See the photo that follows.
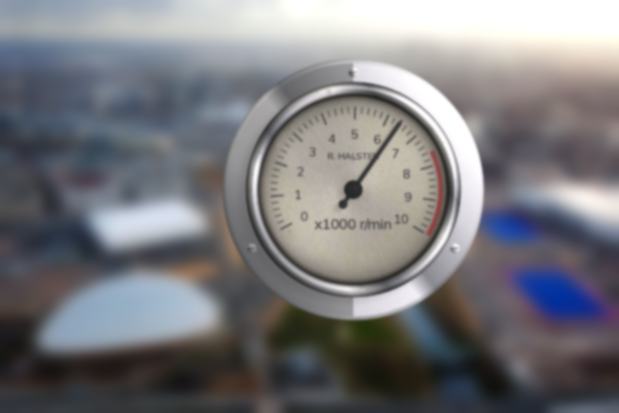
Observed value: {"value": 6400, "unit": "rpm"}
